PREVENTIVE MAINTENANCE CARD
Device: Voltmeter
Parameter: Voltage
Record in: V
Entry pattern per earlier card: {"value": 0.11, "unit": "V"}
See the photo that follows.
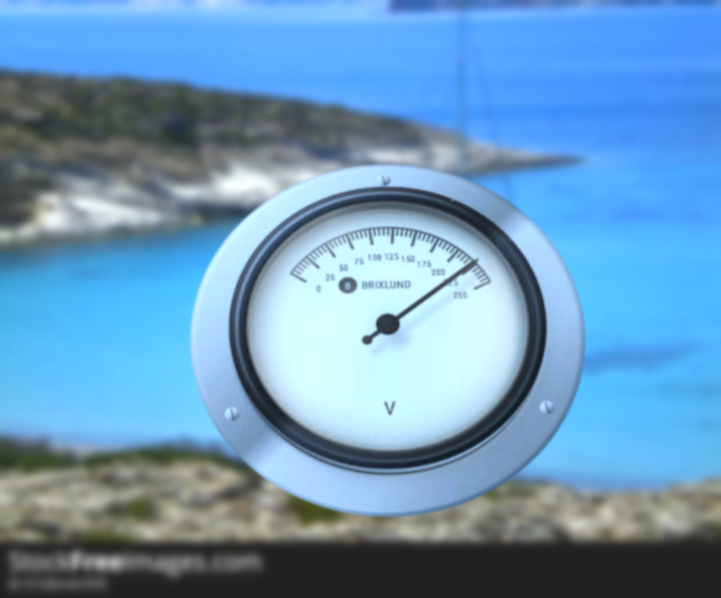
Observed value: {"value": 225, "unit": "V"}
